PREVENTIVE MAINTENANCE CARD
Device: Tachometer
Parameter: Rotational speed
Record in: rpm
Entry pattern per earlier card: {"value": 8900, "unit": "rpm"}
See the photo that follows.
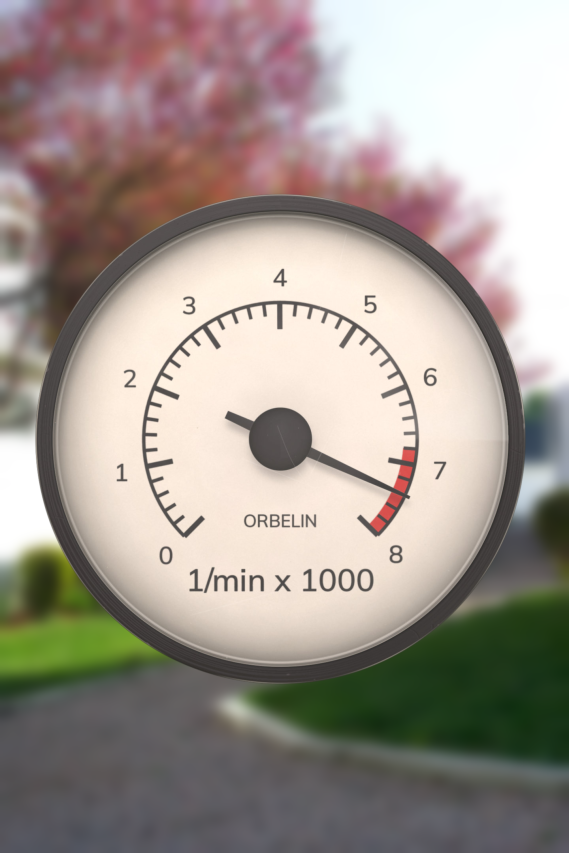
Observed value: {"value": 7400, "unit": "rpm"}
